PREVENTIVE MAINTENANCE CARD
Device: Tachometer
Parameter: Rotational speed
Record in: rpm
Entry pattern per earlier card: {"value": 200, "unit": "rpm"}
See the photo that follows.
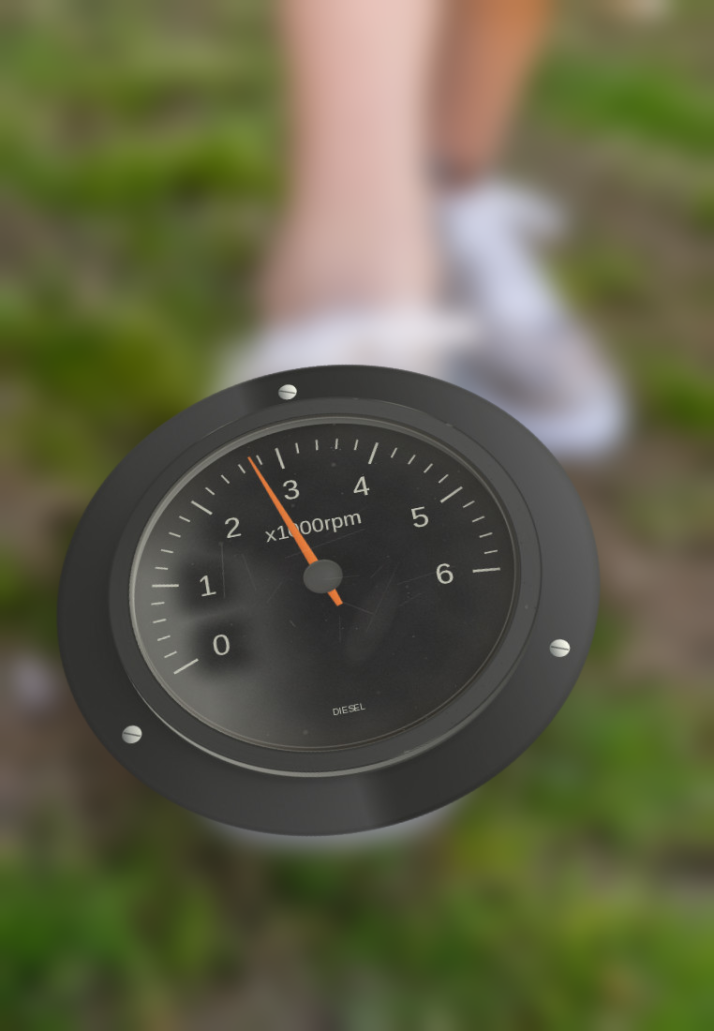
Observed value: {"value": 2700, "unit": "rpm"}
